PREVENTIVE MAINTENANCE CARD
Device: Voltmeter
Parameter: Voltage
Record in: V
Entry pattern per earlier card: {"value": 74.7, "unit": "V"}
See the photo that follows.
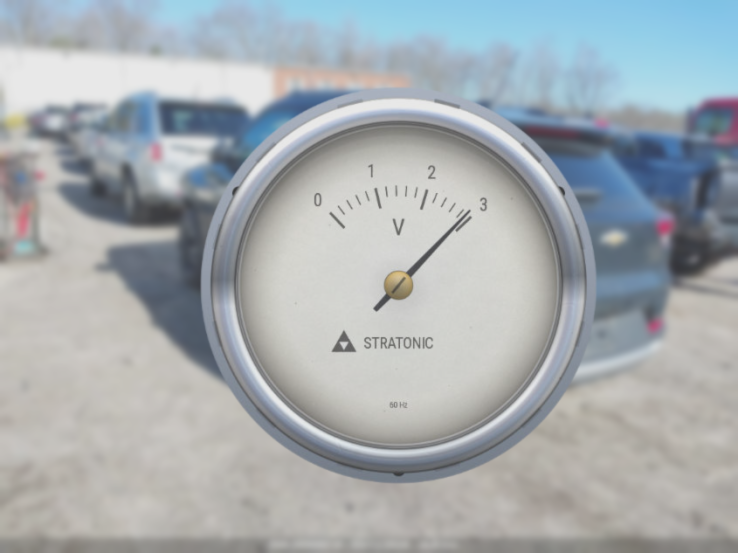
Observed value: {"value": 2.9, "unit": "V"}
